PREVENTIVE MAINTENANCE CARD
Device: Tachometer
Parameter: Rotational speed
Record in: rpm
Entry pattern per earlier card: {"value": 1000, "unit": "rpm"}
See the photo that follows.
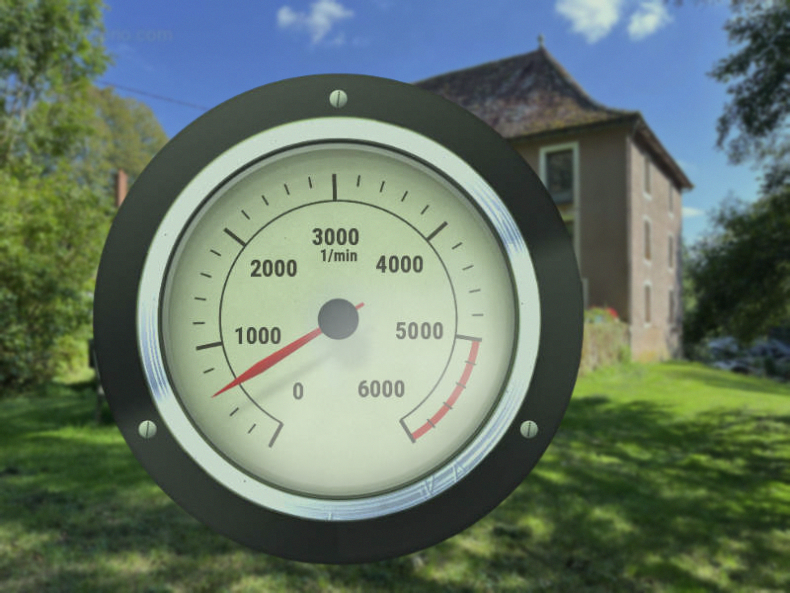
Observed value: {"value": 600, "unit": "rpm"}
